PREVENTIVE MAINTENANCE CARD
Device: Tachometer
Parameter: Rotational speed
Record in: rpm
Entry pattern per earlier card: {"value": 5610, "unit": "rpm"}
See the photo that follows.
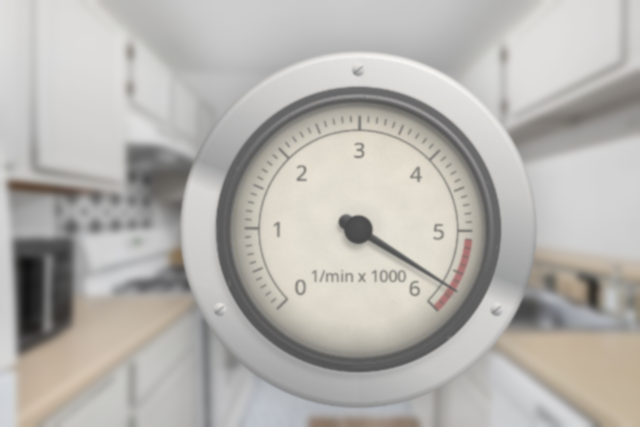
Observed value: {"value": 5700, "unit": "rpm"}
